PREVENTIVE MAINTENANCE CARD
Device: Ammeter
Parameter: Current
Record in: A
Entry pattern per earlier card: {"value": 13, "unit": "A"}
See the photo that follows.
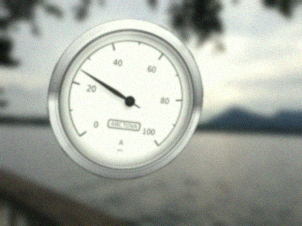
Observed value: {"value": 25, "unit": "A"}
